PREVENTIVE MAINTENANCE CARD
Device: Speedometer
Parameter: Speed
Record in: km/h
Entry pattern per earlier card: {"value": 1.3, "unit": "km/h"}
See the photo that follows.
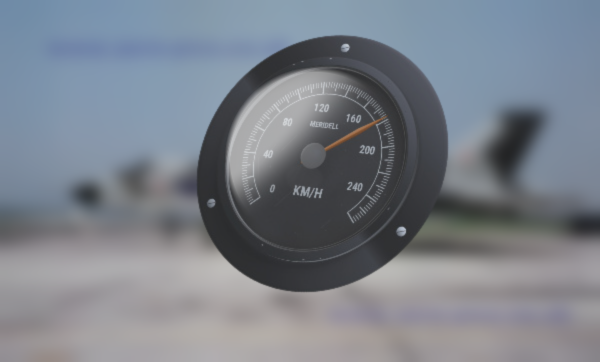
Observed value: {"value": 180, "unit": "km/h"}
